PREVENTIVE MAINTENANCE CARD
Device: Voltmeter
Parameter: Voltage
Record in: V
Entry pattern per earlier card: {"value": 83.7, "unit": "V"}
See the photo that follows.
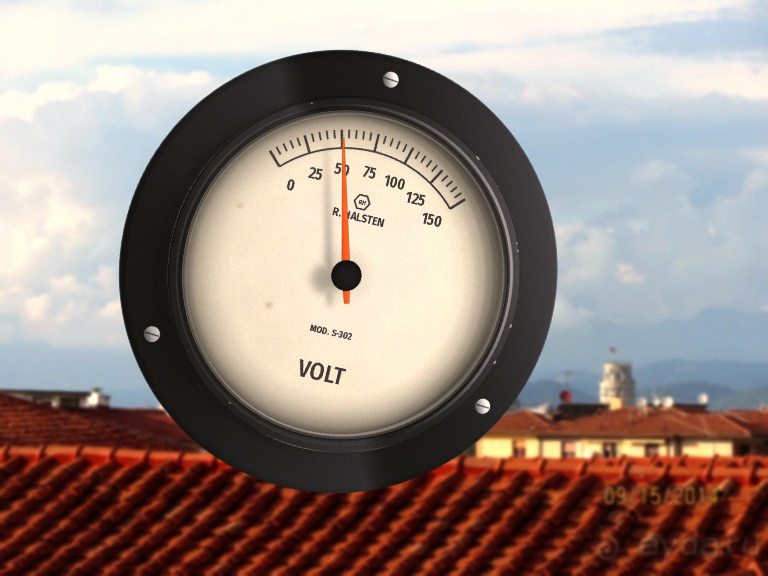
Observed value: {"value": 50, "unit": "V"}
